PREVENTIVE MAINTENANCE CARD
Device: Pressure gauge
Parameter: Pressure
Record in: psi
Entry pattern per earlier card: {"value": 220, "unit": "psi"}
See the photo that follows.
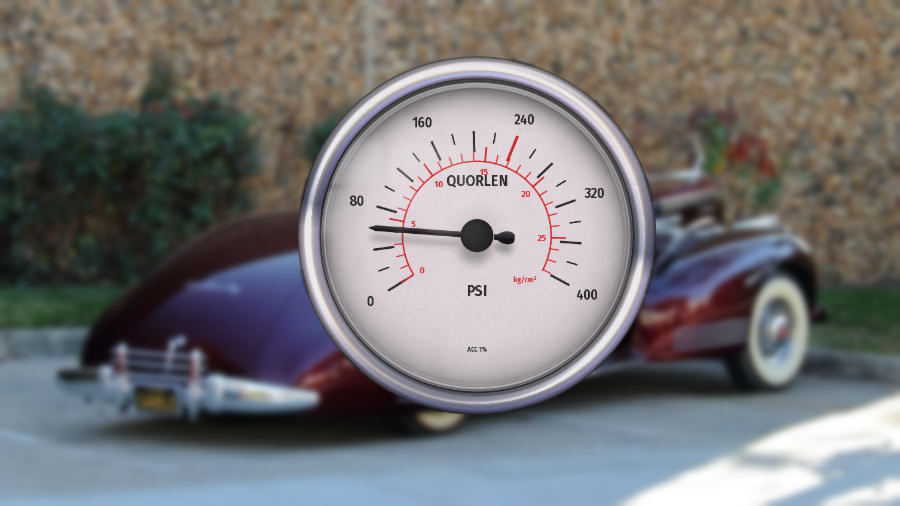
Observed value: {"value": 60, "unit": "psi"}
